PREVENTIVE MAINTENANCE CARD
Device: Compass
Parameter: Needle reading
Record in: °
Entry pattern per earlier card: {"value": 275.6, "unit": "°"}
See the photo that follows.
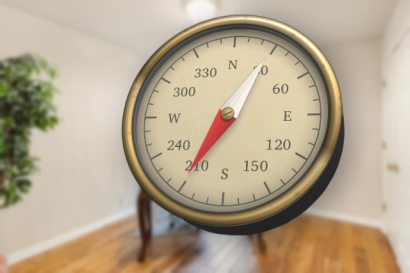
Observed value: {"value": 210, "unit": "°"}
